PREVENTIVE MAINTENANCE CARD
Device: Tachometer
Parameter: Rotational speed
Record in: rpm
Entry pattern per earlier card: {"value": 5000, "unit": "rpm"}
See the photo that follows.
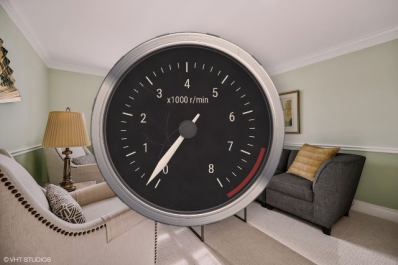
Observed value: {"value": 200, "unit": "rpm"}
